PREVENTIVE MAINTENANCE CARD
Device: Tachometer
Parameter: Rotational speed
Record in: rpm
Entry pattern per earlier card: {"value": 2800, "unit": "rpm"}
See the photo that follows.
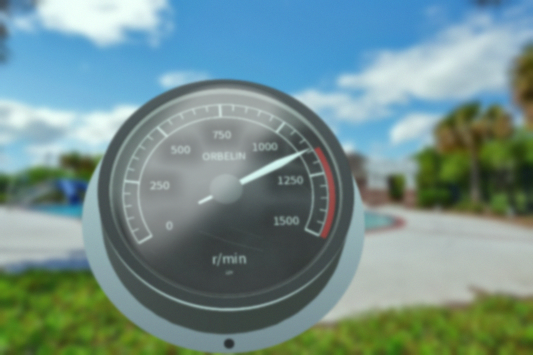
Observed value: {"value": 1150, "unit": "rpm"}
